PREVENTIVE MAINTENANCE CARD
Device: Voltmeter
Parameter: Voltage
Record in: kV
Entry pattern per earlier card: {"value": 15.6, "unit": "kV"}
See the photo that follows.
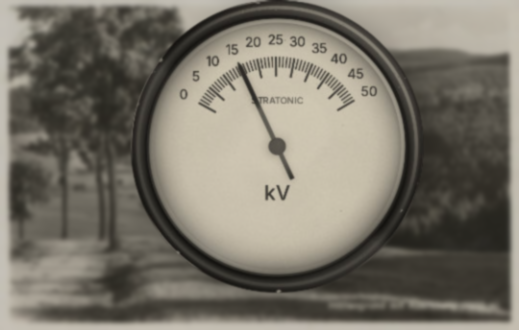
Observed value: {"value": 15, "unit": "kV"}
